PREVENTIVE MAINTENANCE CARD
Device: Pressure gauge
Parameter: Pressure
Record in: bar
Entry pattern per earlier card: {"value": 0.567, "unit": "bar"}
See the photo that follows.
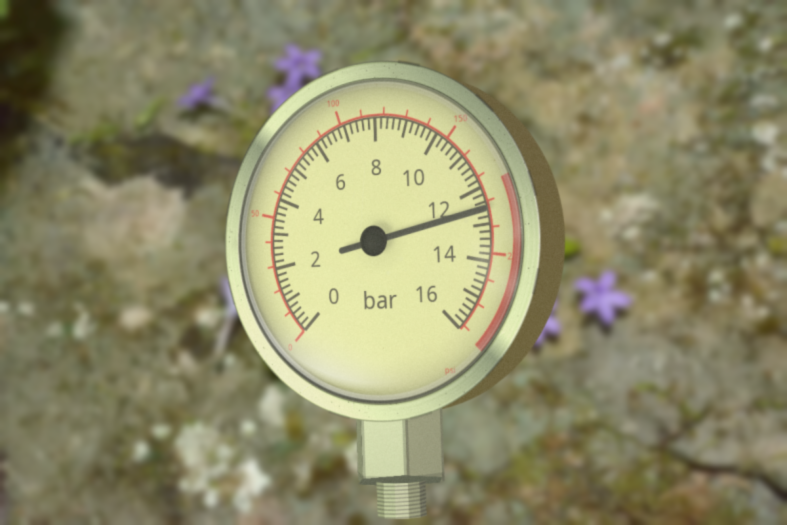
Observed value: {"value": 12.6, "unit": "bar"}
